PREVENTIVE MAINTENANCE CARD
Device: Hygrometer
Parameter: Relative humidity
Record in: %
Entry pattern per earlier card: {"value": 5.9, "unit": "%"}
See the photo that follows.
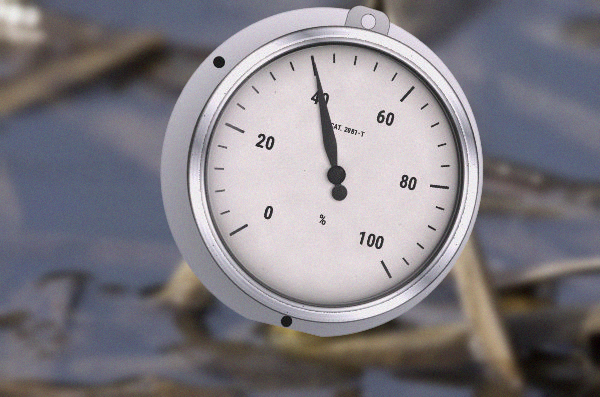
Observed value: {"value": 40, "unit": "%"}
